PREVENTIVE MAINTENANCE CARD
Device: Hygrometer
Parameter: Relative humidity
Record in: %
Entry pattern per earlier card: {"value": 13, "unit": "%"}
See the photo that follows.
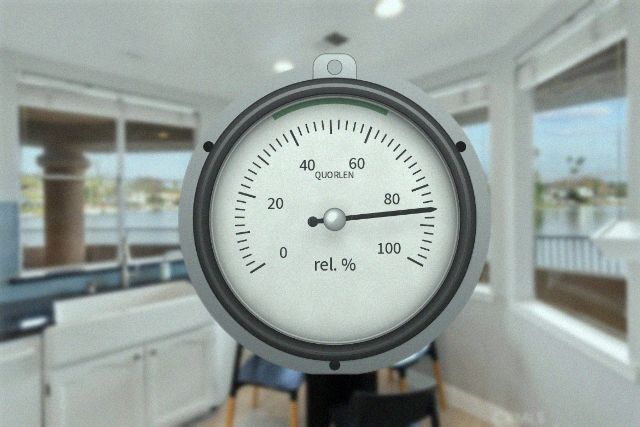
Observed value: {"value": 86, "unit": "%"}
